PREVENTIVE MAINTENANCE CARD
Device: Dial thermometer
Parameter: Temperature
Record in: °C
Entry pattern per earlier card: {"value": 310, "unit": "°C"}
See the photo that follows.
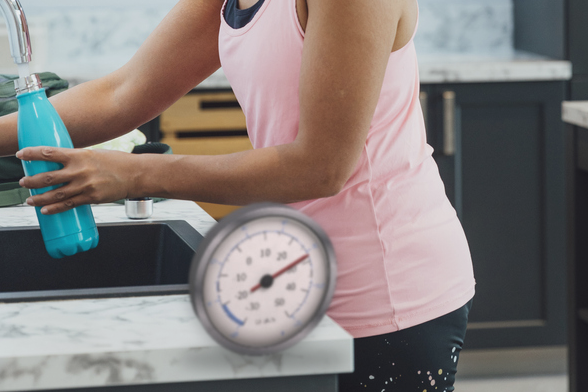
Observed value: {"value": 27.5, "unit": "°C"}
